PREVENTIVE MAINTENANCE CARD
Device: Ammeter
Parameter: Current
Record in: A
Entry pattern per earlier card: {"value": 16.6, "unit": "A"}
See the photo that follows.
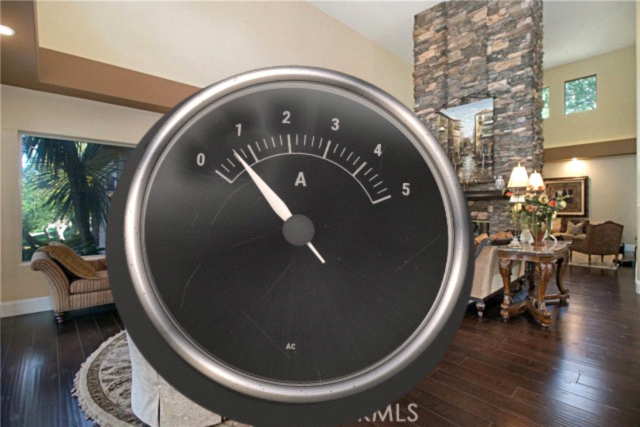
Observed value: {"value": 0.6, "unit": "A"}
